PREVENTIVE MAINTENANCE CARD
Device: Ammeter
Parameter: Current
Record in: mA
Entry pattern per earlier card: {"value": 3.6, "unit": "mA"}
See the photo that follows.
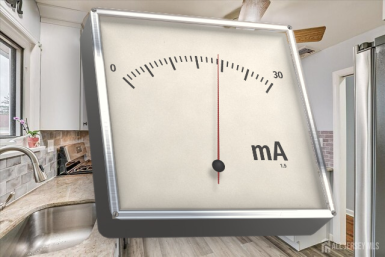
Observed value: {"value": 19, "unit": "mA"}
